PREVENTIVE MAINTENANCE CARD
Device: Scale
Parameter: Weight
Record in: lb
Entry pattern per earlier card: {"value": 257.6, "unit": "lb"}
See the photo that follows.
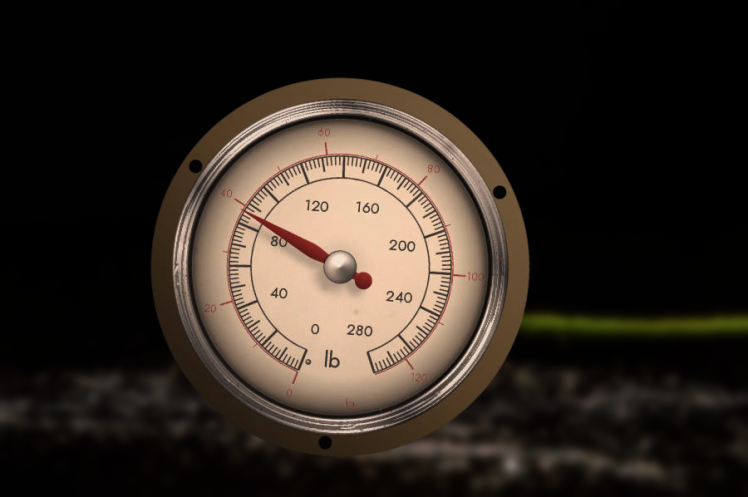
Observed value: {"value": 86, "unit": "lb"}
